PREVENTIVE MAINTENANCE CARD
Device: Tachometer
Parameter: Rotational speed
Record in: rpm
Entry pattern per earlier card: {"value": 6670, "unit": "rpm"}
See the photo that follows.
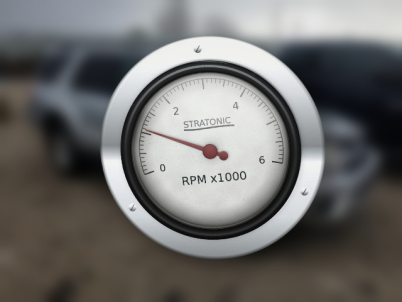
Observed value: {"value": 1100, "unit": "rpm"}
